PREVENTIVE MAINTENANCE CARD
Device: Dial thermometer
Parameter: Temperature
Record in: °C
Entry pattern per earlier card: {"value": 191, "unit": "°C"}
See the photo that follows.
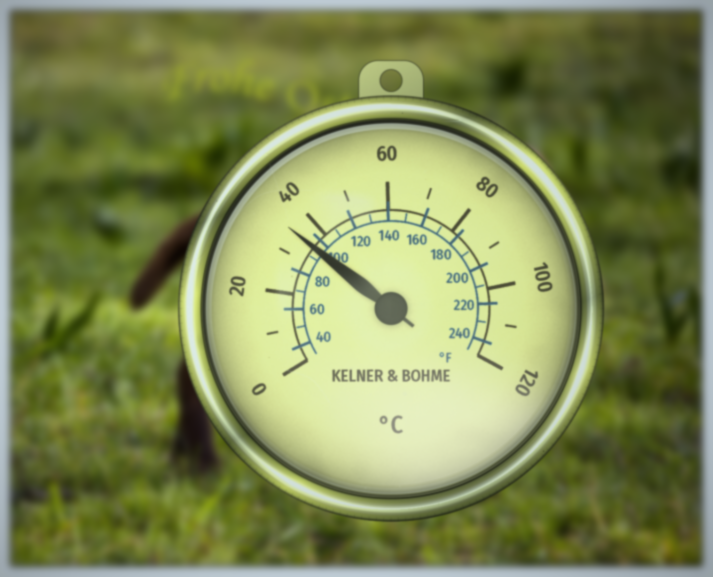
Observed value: {"value": 35, "unit": "°C"}
